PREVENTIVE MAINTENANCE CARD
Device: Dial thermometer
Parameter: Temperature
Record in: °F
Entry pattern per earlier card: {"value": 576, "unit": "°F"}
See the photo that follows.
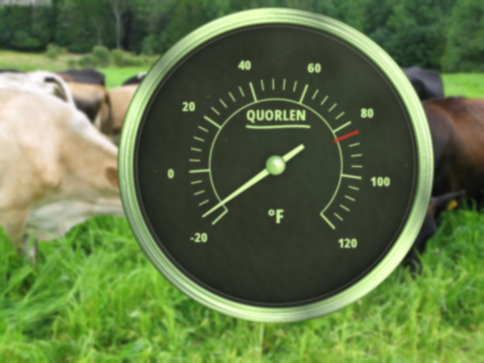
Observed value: {"value": -16, "unit": "°F"}
